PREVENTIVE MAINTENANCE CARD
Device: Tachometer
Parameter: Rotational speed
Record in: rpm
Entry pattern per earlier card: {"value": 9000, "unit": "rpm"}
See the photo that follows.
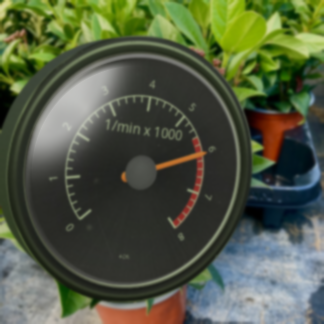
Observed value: {"value": 6000, "unit": "rpm"}
